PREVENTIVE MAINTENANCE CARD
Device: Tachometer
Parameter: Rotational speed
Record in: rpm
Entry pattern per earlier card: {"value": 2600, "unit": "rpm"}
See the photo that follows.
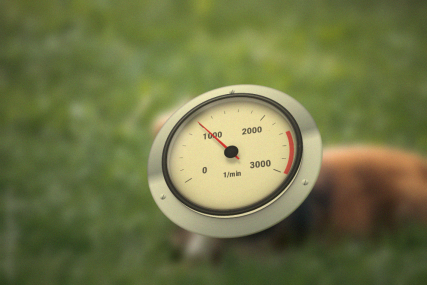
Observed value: {"value": 1000, "unit": "rpm"}
